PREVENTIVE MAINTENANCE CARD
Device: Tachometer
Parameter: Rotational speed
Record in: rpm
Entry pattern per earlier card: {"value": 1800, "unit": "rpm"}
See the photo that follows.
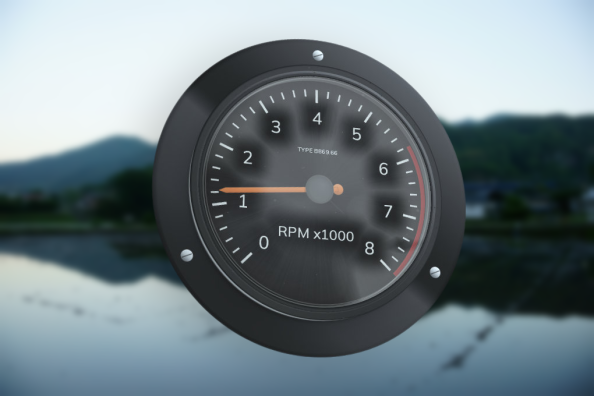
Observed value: {"value": 1200, "unit": "rpm"}
